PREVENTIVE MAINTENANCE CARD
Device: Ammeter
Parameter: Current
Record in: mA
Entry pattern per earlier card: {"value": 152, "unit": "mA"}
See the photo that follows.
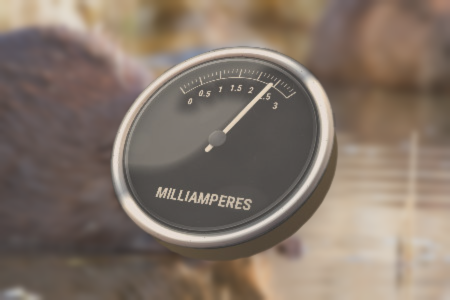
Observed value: {"value": 2.5, "unit": "mA"}
